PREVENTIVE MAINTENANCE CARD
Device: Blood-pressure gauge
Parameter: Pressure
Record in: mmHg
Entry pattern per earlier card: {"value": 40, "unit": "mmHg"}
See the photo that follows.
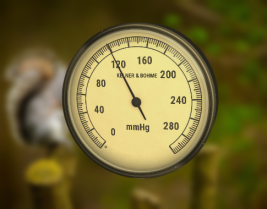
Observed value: {"value": 120, "unit": "mmHg"}
